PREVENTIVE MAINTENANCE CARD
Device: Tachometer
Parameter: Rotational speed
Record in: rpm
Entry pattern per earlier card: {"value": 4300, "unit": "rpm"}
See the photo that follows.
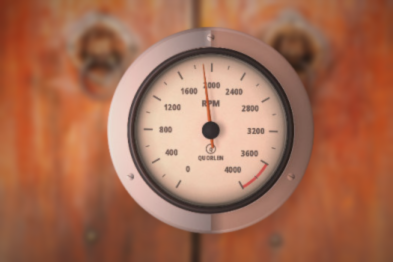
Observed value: {"value": 1900, "unit": "rpm"}
